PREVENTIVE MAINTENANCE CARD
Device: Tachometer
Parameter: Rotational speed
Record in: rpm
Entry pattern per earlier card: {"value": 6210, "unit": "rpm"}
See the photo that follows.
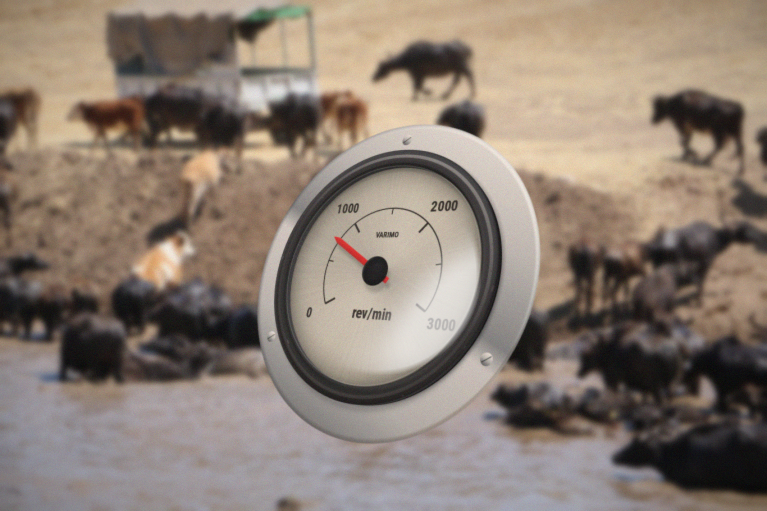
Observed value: {"value": 750, "unit": "rpm"}
